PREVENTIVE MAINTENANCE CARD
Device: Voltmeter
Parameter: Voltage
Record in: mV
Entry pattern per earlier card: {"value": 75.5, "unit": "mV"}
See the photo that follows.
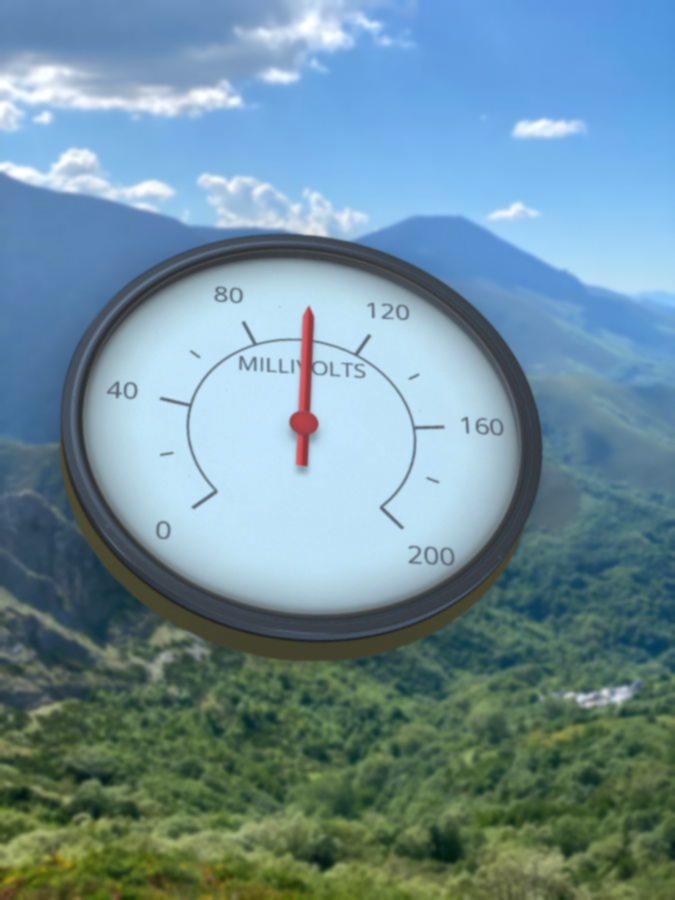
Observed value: {"value": 100, "unit": "mV"}
